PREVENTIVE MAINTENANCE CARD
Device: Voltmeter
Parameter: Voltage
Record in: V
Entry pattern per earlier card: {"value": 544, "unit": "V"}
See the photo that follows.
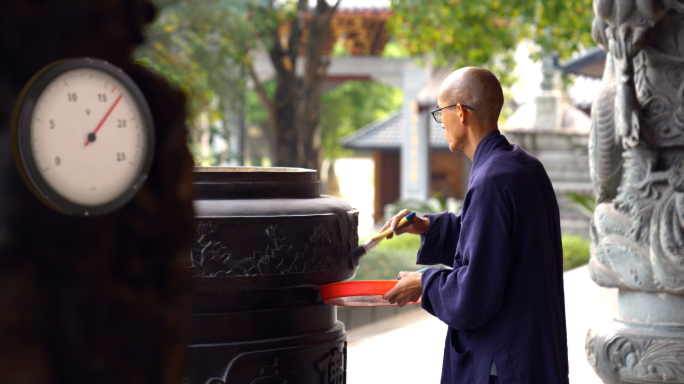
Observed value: {"value": 17, "unit": "V"}
